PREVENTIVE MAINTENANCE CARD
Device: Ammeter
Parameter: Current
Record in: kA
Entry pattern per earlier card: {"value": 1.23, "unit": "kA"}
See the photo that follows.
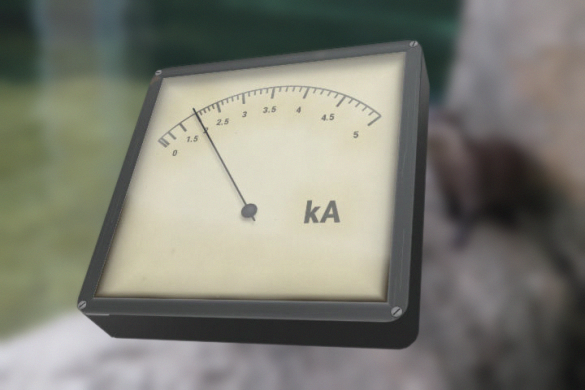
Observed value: {"value": 2, "unit": "kA"}
